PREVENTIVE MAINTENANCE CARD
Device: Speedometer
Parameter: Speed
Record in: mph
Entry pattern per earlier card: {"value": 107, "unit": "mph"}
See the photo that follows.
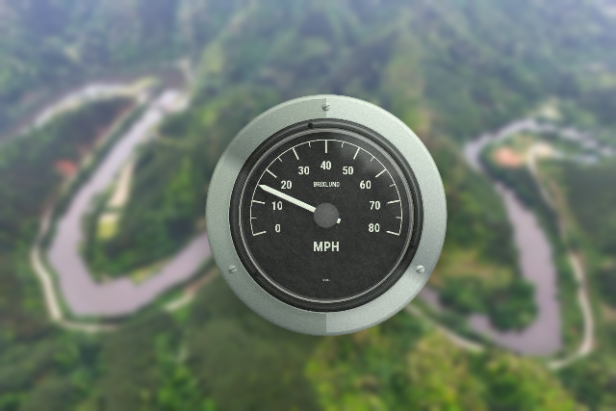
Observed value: {"value": 15, "unit": "mph"}
